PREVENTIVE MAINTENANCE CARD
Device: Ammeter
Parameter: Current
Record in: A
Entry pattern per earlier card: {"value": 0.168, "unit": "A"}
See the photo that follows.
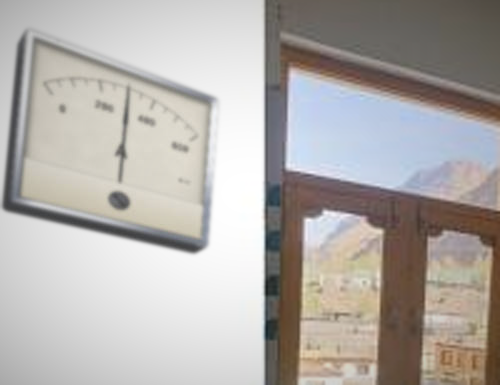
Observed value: {"value": 300, "unit": "A"}
